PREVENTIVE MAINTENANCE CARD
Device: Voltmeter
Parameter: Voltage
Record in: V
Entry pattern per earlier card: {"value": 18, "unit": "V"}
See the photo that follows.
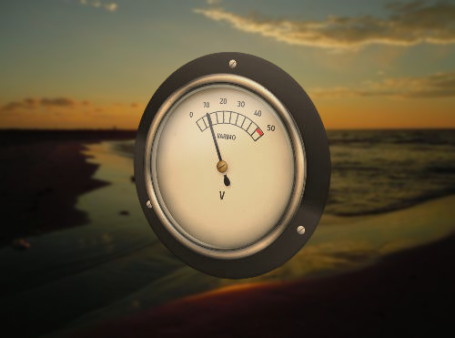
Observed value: {"value": 10, "unit": "V"}
